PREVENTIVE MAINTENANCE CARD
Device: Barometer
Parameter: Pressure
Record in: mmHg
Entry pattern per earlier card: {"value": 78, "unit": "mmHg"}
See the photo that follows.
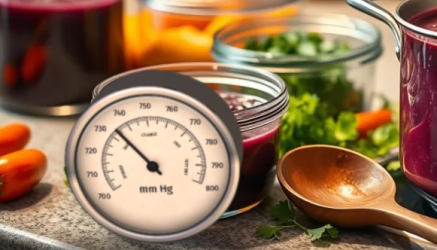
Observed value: {"value": 735, "unit": "mmHg"}
